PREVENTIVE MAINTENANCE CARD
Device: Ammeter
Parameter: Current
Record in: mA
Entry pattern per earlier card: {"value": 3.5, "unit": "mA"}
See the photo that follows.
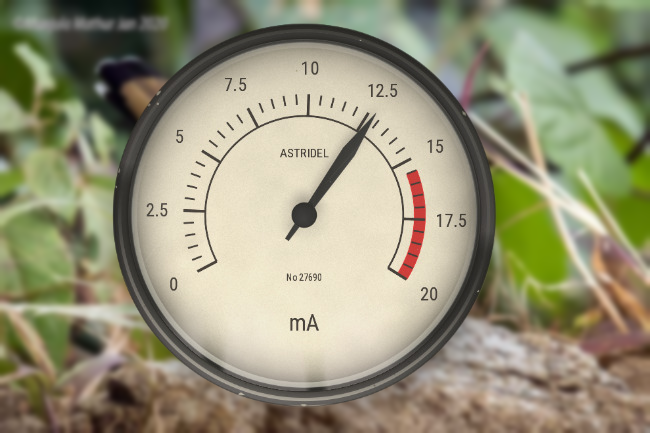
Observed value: {"value": 12.75, "unit": "mA"}
